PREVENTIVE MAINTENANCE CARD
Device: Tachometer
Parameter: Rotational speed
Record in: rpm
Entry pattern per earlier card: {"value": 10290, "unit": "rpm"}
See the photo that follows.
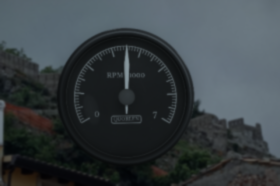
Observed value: {"value": 3500, "unit": "rpm"}
